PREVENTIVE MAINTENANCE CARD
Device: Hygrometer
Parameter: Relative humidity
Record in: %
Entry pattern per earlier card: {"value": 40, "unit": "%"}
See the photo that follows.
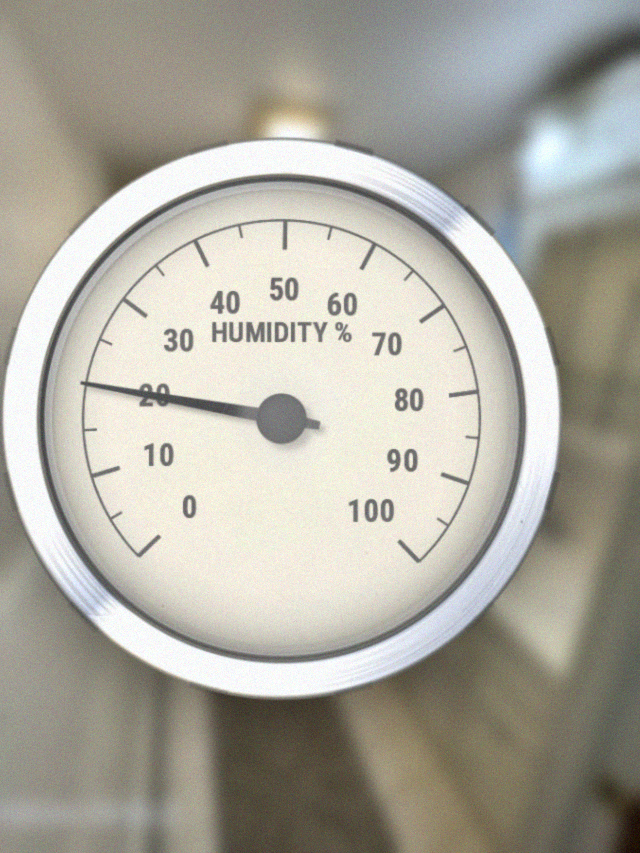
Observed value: {"value": 20, "unit": "%"}
